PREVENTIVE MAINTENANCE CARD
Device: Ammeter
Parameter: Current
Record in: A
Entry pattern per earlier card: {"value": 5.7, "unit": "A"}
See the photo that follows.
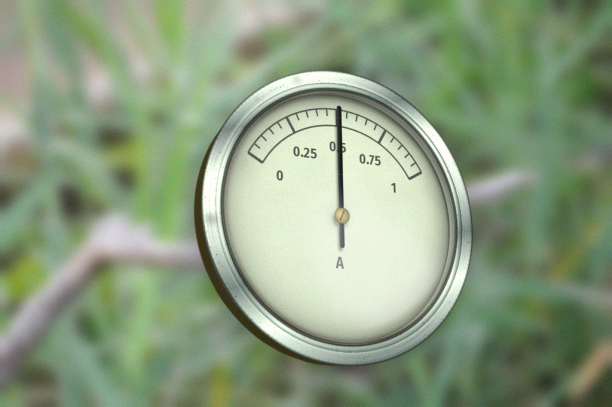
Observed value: {"value": 0.5, "unit": "A"}
